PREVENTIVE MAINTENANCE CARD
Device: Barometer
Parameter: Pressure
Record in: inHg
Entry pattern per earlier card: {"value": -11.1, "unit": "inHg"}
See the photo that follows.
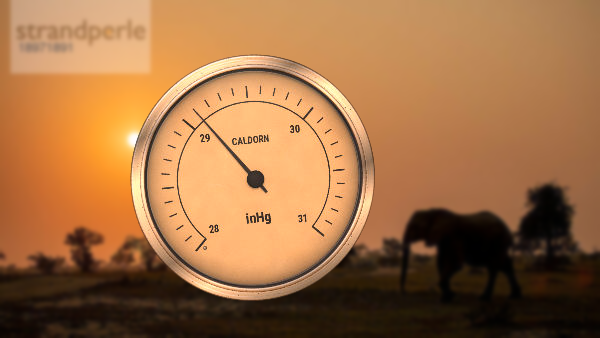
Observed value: {"value": 29.1, "unit": "inHg"}
